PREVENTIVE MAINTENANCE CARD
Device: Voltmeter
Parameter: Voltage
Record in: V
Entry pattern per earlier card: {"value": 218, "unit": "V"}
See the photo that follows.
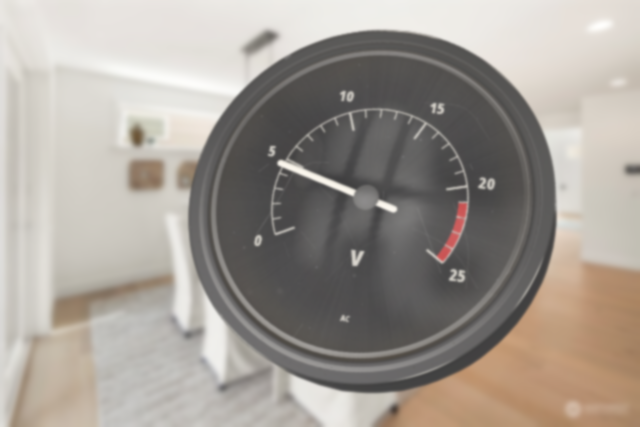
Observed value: {"value": 4.5, "unit": "V"}
